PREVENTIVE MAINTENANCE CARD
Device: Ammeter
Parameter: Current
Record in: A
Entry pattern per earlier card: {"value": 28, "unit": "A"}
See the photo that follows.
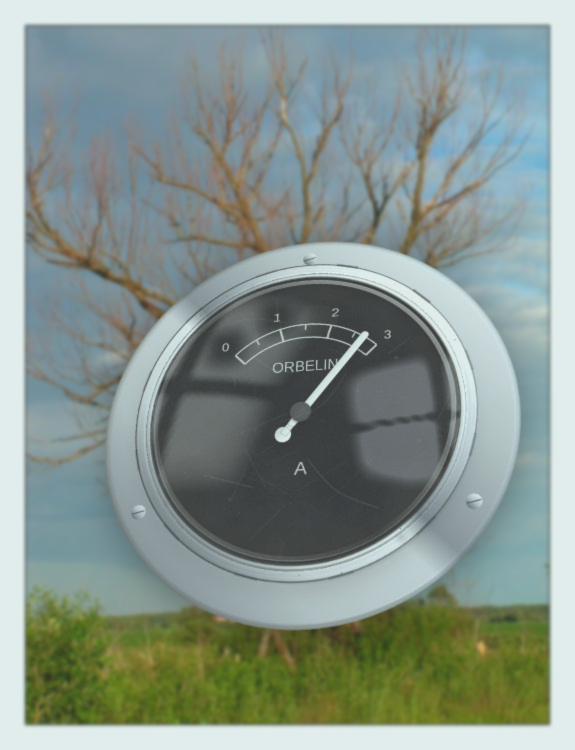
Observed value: {"value": 2.75, "unit": "A"}
